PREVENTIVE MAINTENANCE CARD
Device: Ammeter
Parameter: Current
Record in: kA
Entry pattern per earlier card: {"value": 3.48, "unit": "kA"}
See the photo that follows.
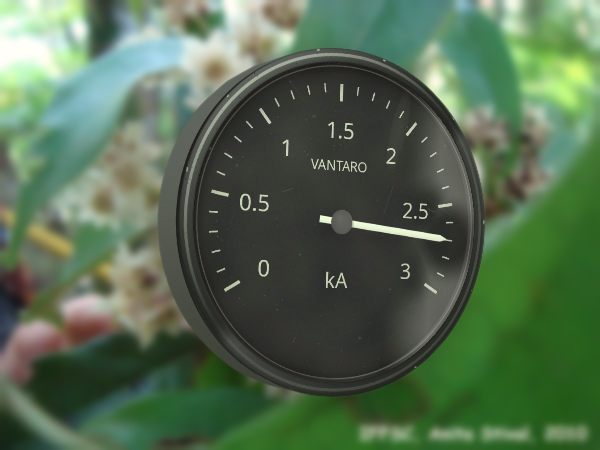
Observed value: {"value": 2.7, "unit": "kA"}
